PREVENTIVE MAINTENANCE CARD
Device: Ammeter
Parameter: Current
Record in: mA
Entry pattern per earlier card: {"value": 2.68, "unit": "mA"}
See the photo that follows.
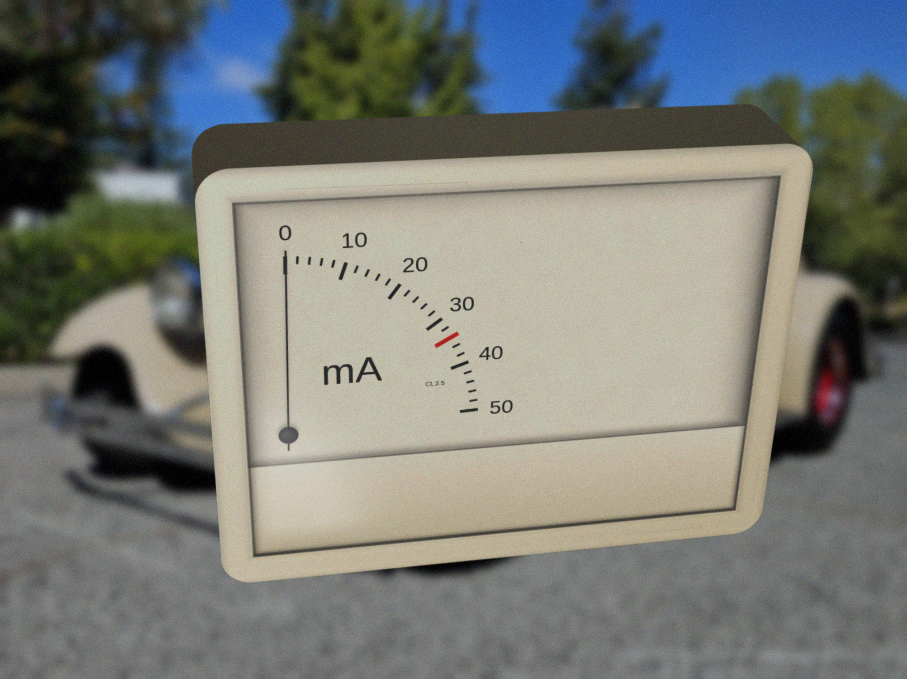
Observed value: {"value": 0, "unit": "mA"}
